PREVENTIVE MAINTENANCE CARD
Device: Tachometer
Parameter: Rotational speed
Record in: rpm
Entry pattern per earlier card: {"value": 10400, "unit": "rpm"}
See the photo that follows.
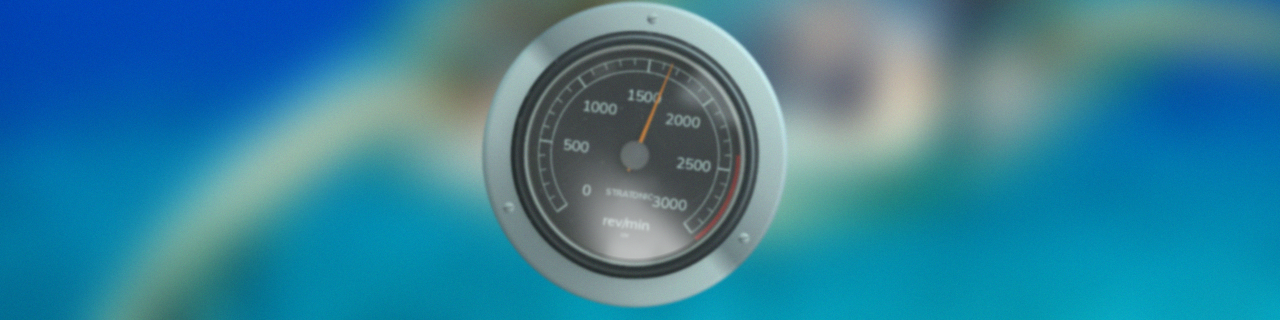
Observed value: {"value": 1650, "unit": "rpm"}
